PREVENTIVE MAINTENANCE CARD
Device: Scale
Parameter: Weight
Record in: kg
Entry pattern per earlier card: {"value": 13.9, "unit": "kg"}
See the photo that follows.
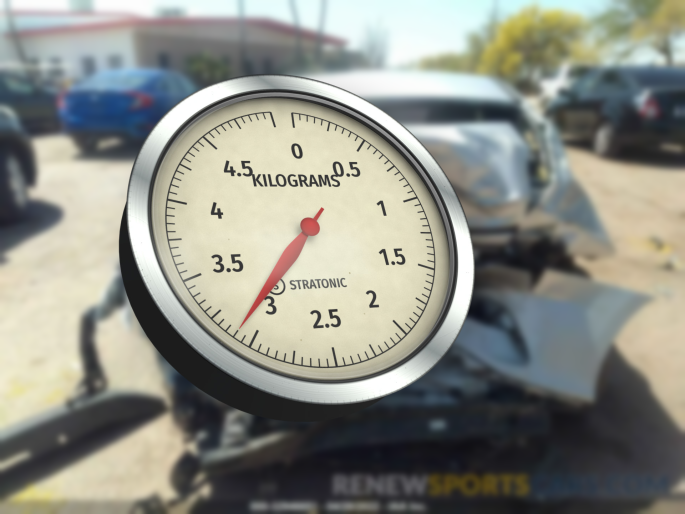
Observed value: {"value": 3.1, "unit": "kg"}
